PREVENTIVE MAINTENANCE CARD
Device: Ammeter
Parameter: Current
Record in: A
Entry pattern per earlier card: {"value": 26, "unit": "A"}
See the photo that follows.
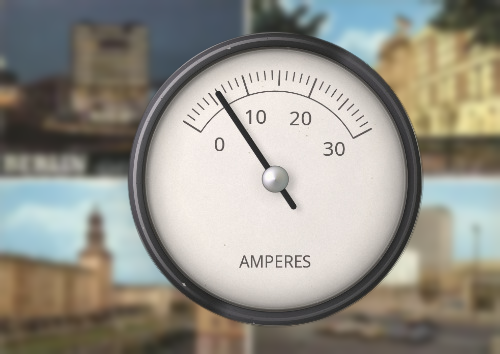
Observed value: {"value": 6, "unit": "A"}
